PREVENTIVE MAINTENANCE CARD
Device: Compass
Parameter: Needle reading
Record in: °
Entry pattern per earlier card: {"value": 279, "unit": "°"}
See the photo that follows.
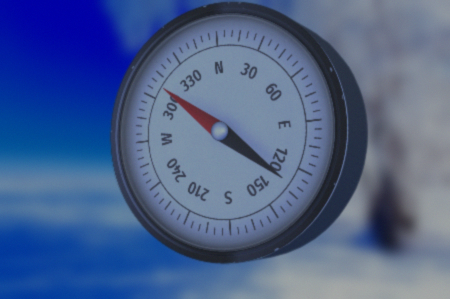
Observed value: {"value": 310, "unit": "°"}
